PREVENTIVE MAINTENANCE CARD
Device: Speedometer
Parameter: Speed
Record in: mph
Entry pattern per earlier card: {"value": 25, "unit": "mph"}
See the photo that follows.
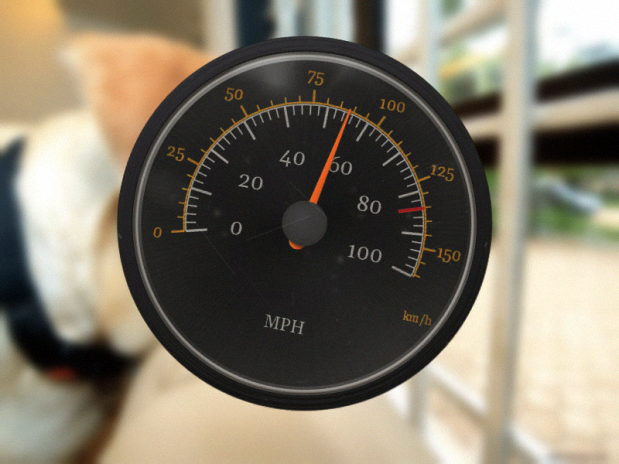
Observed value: {"value": 55, "unit": "mph"}
